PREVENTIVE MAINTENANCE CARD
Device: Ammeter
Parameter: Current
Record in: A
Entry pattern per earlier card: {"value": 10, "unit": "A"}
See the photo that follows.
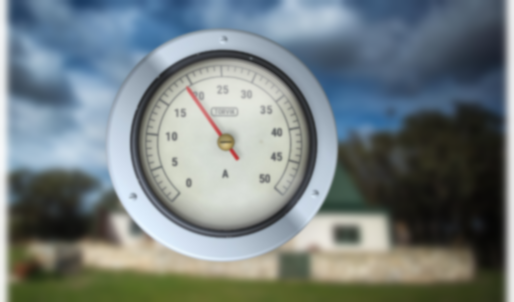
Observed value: {"value": 19, "unit": "A"}
